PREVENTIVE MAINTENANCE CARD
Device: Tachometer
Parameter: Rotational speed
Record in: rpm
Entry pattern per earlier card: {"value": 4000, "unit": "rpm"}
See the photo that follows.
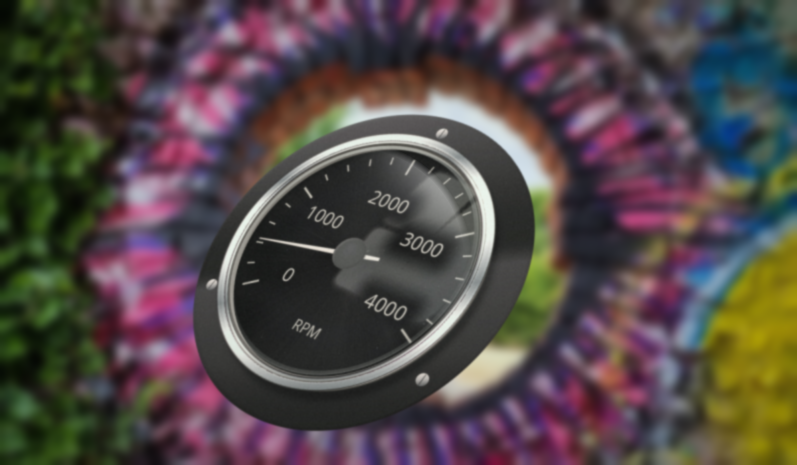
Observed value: {"value": 400, "unit": "rpm"}
